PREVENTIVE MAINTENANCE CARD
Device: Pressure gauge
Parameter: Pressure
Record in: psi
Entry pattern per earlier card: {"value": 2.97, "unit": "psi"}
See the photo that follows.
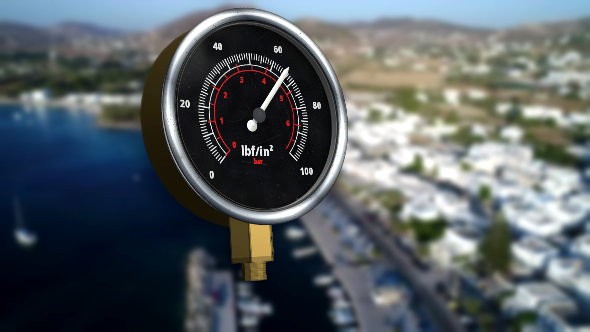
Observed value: {"value": 65, "unit": "psi"}
